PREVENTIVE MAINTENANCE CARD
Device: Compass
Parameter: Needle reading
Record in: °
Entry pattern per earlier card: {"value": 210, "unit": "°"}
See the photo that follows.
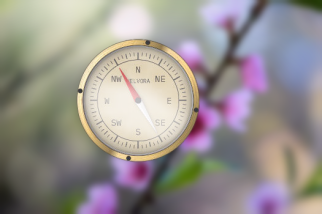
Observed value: {"value": 330, "unit": "°"}
